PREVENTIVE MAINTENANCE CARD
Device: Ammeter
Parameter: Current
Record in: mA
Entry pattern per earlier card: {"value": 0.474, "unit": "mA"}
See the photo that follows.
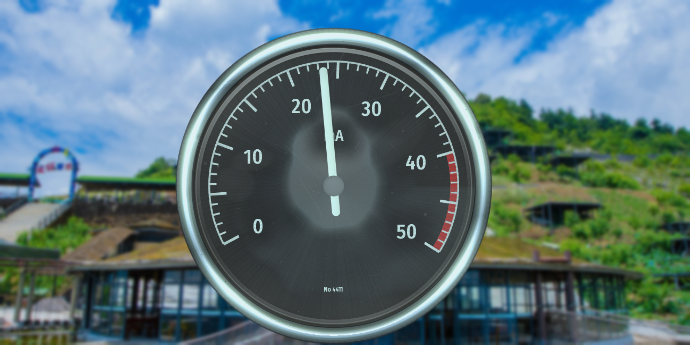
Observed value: {"value": 23.5, "unit": "mA"}
